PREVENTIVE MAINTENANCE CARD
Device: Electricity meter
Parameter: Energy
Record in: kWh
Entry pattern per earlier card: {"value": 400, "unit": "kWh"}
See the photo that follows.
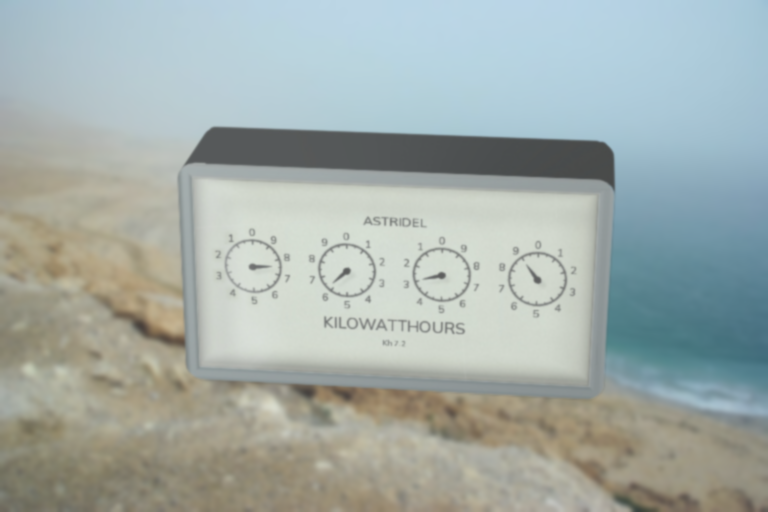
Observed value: {"value": 7629, "unit": "kWh"}
